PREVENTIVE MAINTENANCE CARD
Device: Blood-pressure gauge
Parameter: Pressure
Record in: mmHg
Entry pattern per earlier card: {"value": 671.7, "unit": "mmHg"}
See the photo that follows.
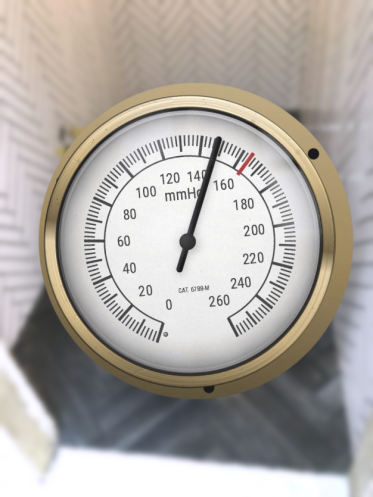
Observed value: {"value": 148, "unit": "mmHg"}
